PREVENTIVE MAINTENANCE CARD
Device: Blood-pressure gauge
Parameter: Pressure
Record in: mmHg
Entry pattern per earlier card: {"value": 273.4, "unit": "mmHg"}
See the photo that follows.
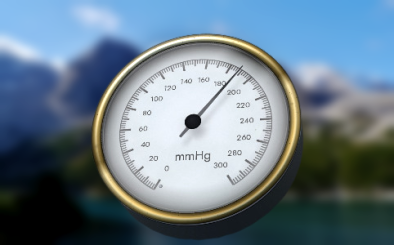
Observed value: {"value": 190, "unit": "mmHg"}
